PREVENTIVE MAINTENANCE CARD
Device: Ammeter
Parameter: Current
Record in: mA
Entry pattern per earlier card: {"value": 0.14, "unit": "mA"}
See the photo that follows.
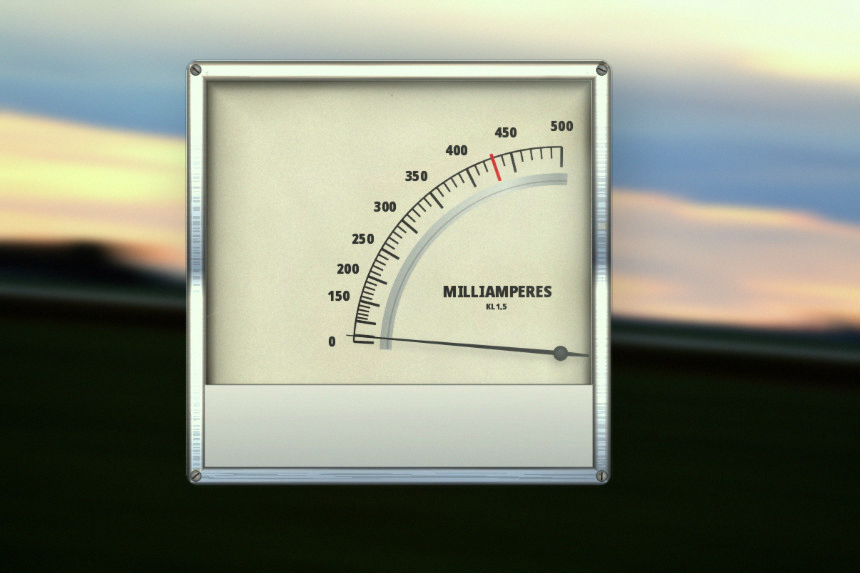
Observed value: {"value": 50, "unit": "mA"}
